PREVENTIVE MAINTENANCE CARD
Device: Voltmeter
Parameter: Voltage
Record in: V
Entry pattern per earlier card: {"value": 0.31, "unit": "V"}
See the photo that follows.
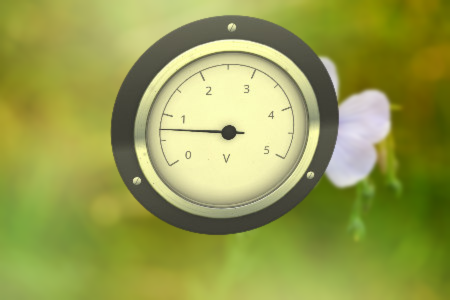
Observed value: {"value": 0.75, "unit": "V"}
